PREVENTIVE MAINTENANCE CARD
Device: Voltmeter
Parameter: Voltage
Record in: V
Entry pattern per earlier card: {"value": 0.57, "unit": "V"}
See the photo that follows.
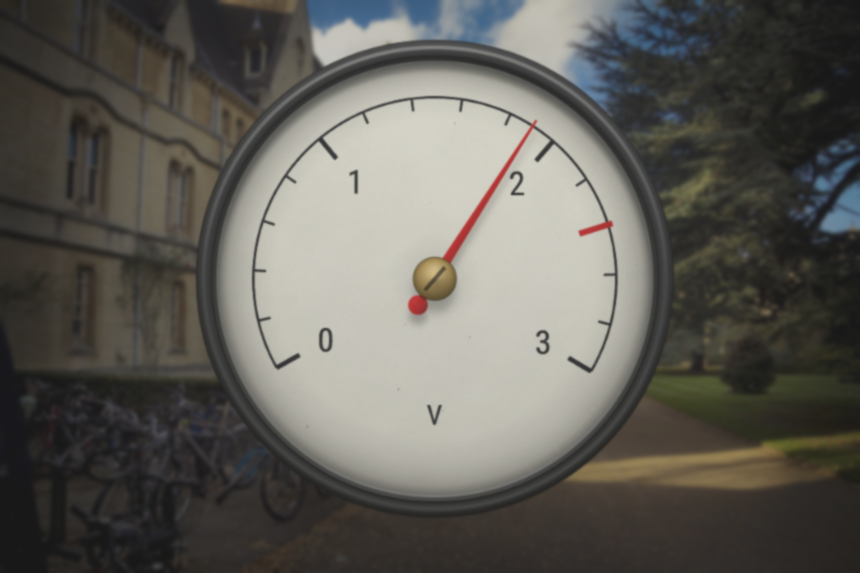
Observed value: {"value": 1.9, "unit": "V"}
